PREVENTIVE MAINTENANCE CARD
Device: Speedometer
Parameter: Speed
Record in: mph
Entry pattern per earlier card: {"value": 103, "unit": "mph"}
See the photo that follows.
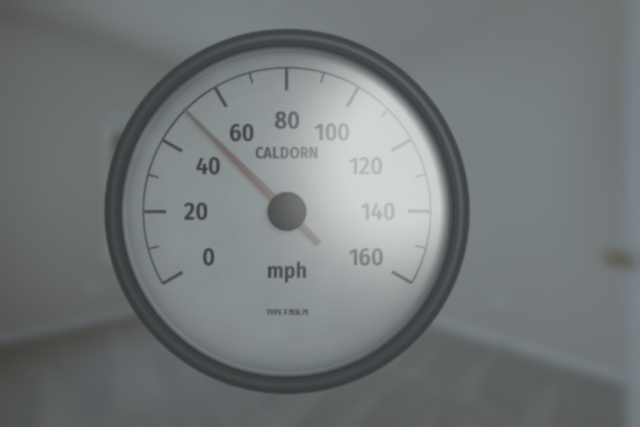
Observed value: {"value": 50, "unit": "mph"}
